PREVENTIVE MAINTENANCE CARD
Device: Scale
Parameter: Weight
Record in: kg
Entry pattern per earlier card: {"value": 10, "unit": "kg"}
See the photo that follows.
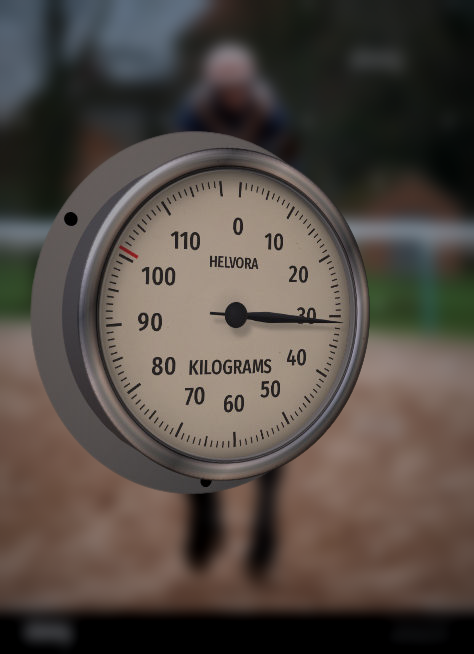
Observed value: {"value": 31, "unit": "kg"}
